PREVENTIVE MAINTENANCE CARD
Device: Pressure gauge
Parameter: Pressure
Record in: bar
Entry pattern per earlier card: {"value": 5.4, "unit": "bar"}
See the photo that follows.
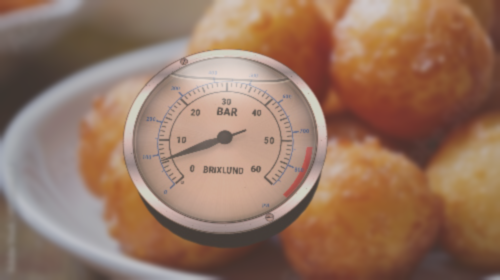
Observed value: {"value": 5, "unit": "bar"}
